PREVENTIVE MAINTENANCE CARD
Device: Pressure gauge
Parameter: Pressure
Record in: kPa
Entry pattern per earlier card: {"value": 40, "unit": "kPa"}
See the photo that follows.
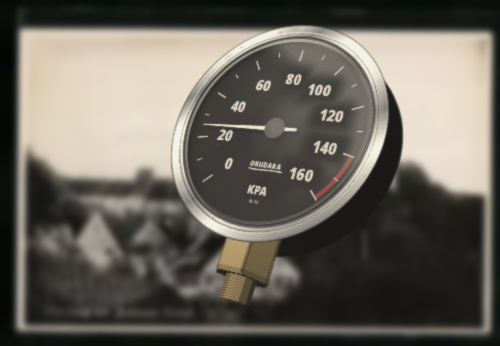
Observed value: {"value": 25, "unit": "kPa"}
